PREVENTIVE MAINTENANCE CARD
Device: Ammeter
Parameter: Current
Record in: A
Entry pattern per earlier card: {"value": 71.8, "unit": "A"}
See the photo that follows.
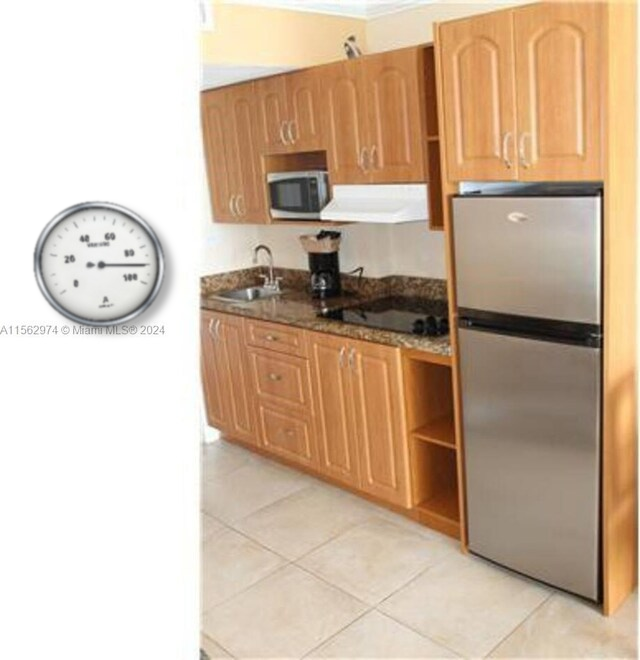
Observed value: {"value": 90, "unit": "A"}
